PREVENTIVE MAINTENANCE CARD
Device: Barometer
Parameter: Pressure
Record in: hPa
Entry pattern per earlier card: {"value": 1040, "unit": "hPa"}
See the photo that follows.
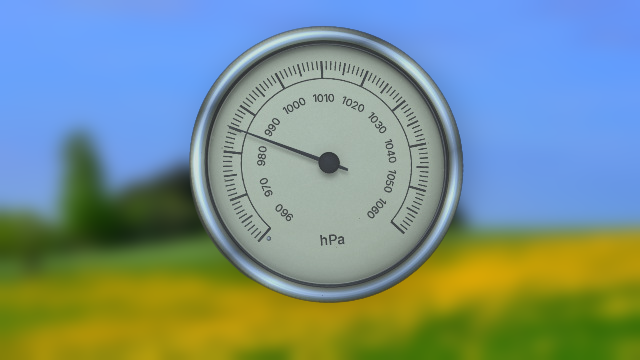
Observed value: {"value": 985, "unit": "hPa"}
